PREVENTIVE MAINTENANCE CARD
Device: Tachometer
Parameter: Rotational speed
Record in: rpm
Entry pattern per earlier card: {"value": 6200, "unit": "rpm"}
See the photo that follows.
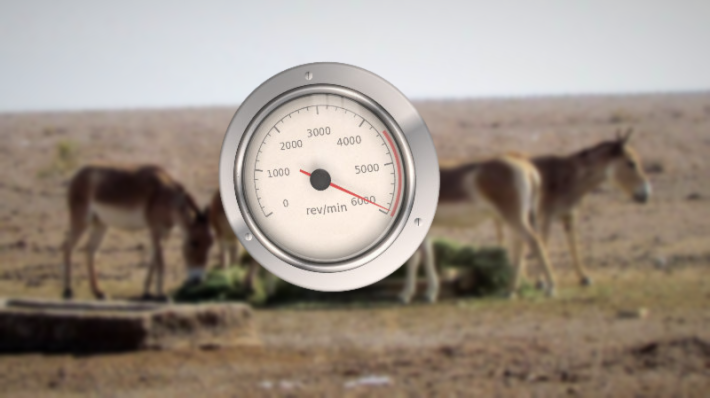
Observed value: {"value": 5900, "unit": "rpm"}
